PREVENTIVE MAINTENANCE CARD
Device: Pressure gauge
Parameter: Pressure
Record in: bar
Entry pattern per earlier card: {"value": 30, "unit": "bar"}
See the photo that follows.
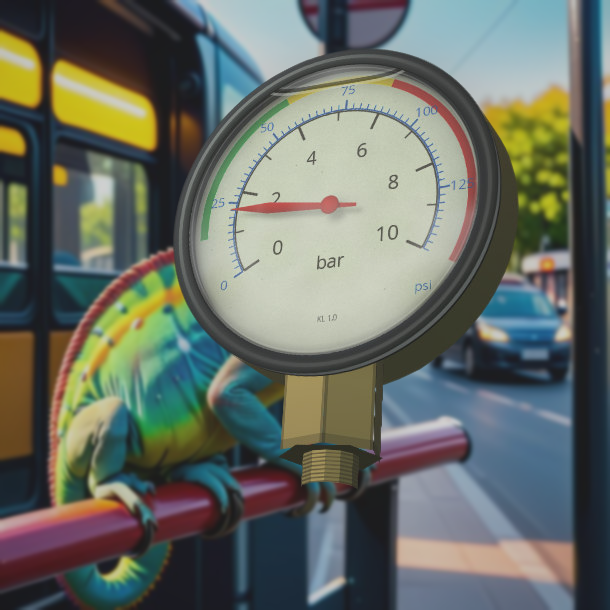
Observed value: {"value": 1.5, "unit": "bar"}
